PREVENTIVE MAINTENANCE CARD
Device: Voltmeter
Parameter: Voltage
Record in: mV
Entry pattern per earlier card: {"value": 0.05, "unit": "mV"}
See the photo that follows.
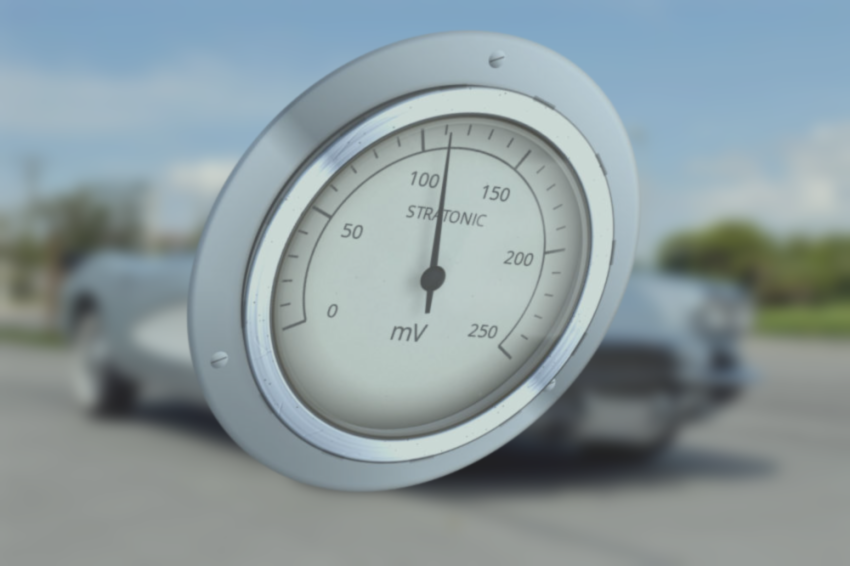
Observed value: {"value": 110, "unit": "mV"}
